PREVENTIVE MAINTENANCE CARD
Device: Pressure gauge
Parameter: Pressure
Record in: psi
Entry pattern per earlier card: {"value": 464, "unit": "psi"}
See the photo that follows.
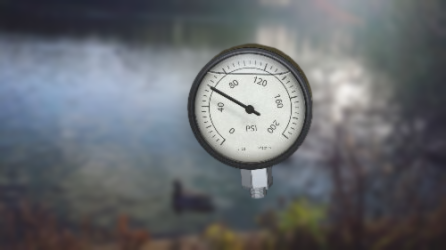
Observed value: {"value": 60, "unit": "psi"}
